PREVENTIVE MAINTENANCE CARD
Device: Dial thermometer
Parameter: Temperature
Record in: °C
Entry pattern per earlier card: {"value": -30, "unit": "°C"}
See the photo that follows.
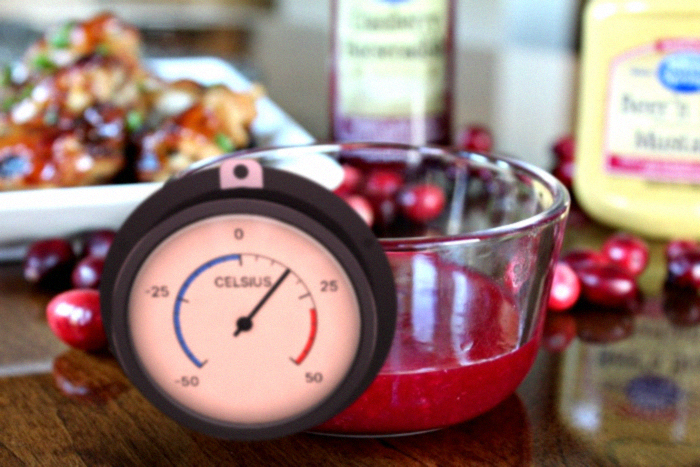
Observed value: {"value": 15, "unit": "°C"}
